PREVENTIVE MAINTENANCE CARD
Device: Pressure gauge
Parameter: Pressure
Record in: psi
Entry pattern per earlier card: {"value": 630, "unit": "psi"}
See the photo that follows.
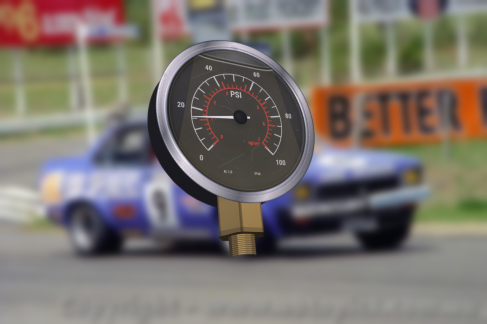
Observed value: {"value": 15, "unit": "psi"}
